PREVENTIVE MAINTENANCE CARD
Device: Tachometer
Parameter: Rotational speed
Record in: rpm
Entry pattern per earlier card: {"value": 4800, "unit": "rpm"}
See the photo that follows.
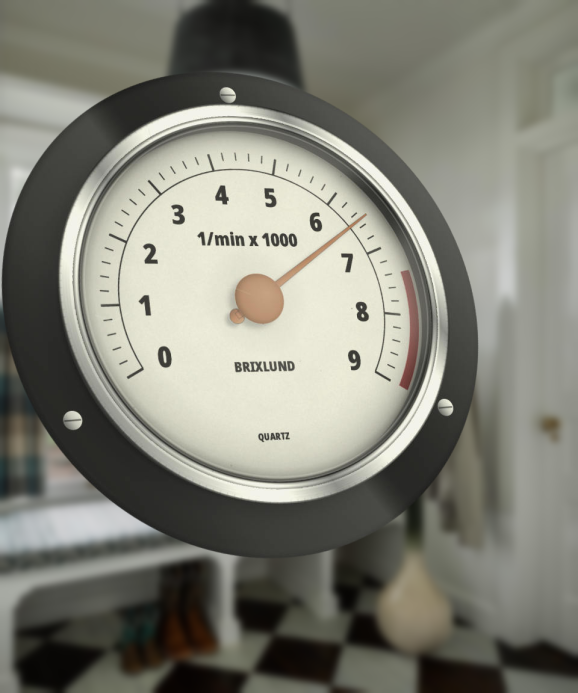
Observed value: {"value": 6500, "unit": "rpm"}
